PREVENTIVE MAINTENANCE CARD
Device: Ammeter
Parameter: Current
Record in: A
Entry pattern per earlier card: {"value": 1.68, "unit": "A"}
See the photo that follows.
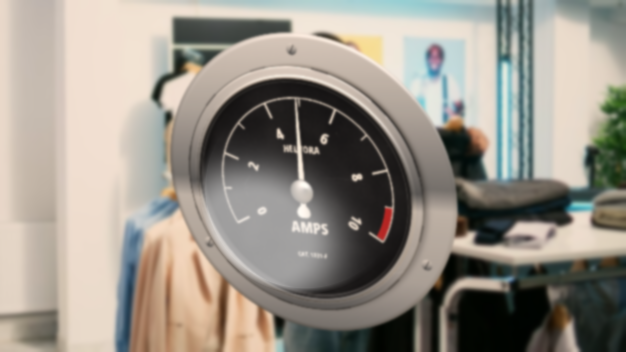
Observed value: {"value": 5, "unit": "A"}
